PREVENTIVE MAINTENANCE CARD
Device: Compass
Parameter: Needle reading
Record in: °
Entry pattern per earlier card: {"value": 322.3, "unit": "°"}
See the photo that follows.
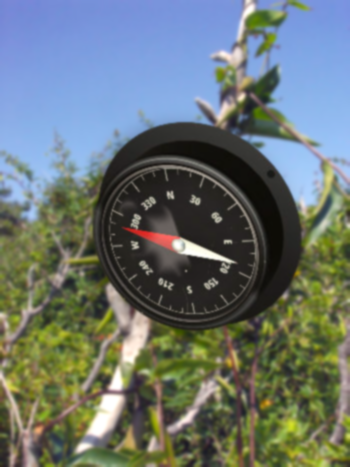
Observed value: {"value": 290, "unit": "°"}
